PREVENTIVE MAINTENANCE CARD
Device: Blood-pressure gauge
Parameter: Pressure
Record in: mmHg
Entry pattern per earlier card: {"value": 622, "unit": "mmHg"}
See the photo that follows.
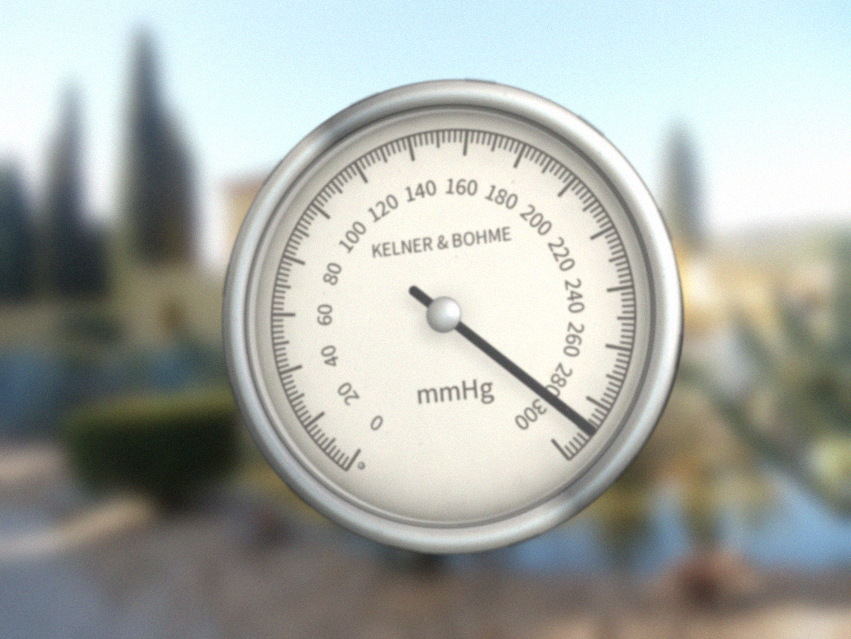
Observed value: {"value": 288, "unit": "mmHg"}
